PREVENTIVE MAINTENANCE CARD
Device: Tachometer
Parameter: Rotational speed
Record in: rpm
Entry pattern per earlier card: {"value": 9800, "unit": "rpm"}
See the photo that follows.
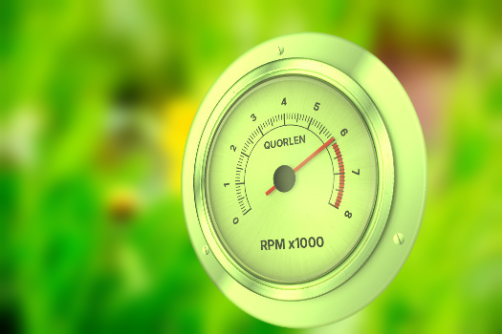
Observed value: {"value": 6000, "unit": "rpm"}
